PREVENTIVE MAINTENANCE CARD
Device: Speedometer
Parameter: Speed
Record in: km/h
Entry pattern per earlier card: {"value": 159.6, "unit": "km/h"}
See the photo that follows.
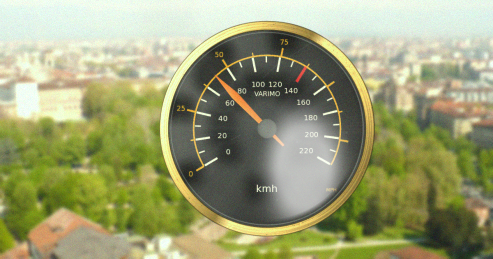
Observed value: {"value": 70, "unit": "km/h"}
